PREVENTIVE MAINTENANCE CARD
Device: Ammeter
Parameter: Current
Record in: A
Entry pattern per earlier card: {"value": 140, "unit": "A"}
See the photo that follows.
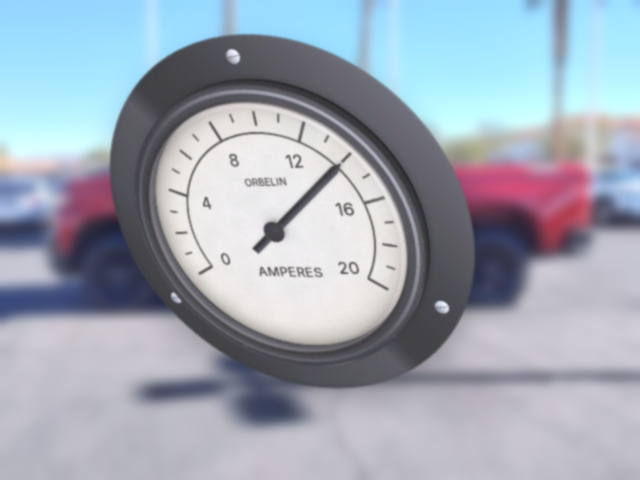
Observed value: {"value": 14, "unit": "A"}
